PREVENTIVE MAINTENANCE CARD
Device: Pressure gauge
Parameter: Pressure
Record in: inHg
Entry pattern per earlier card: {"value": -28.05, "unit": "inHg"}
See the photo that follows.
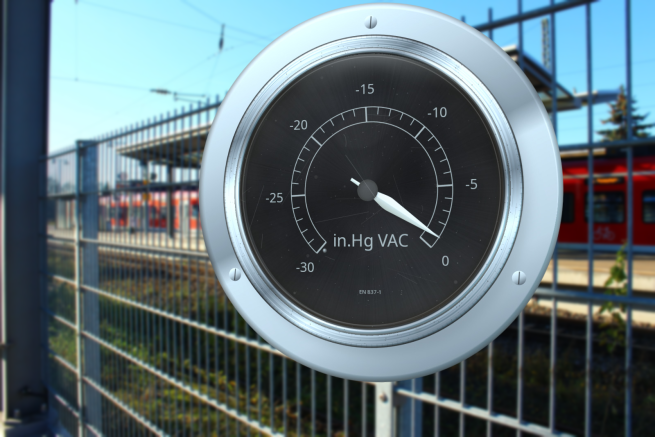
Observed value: {"value": -1, "unit": "inHg"}
